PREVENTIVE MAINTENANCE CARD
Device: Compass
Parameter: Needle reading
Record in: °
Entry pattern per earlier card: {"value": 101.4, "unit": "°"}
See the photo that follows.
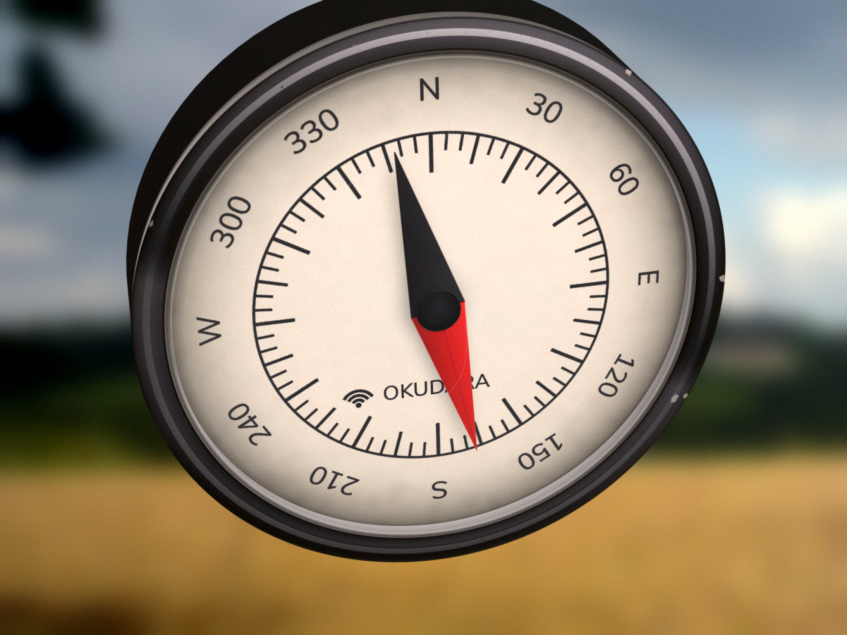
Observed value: {"value": 167.5, "unit": "°"}
